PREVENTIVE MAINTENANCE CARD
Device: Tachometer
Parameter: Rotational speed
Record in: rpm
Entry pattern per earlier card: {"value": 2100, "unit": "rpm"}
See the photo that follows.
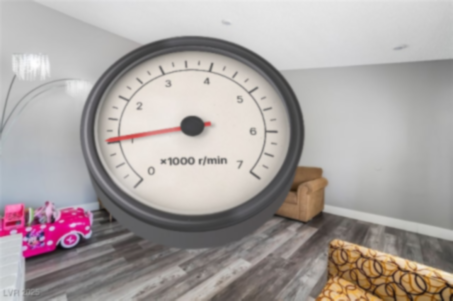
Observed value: {"value": 1000, "unit": "rpm"}
